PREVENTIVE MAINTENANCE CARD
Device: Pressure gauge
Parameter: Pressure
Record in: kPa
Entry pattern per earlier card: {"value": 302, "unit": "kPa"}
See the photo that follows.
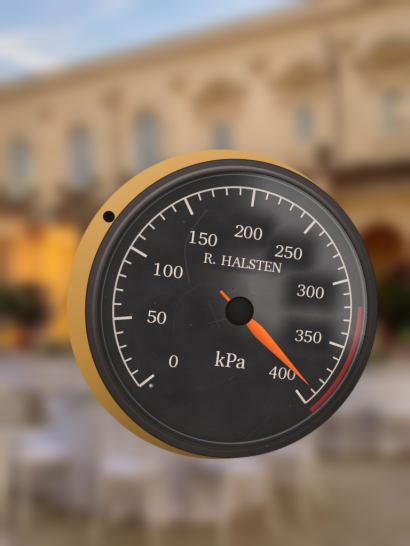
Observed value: {"value": 390, "unit": "kPa"}
